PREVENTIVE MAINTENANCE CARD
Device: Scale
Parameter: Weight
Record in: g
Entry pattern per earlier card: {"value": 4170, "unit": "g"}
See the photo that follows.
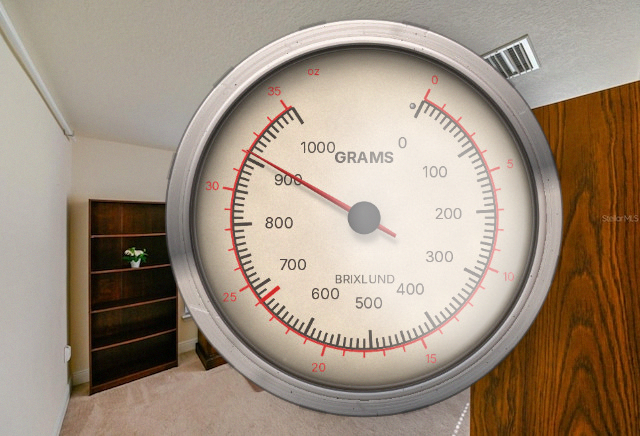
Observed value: {"value": 910, "unit": "g"}
